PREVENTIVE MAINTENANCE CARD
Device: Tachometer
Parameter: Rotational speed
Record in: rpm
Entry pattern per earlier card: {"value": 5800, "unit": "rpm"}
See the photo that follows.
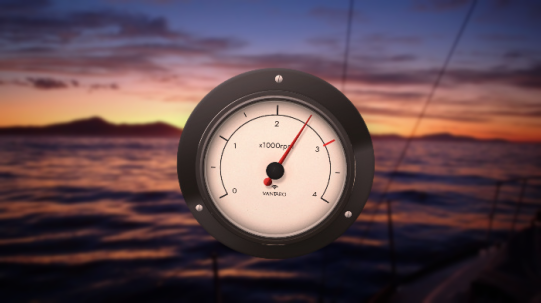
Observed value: {"value": 2500, "unit": "rpm"}
